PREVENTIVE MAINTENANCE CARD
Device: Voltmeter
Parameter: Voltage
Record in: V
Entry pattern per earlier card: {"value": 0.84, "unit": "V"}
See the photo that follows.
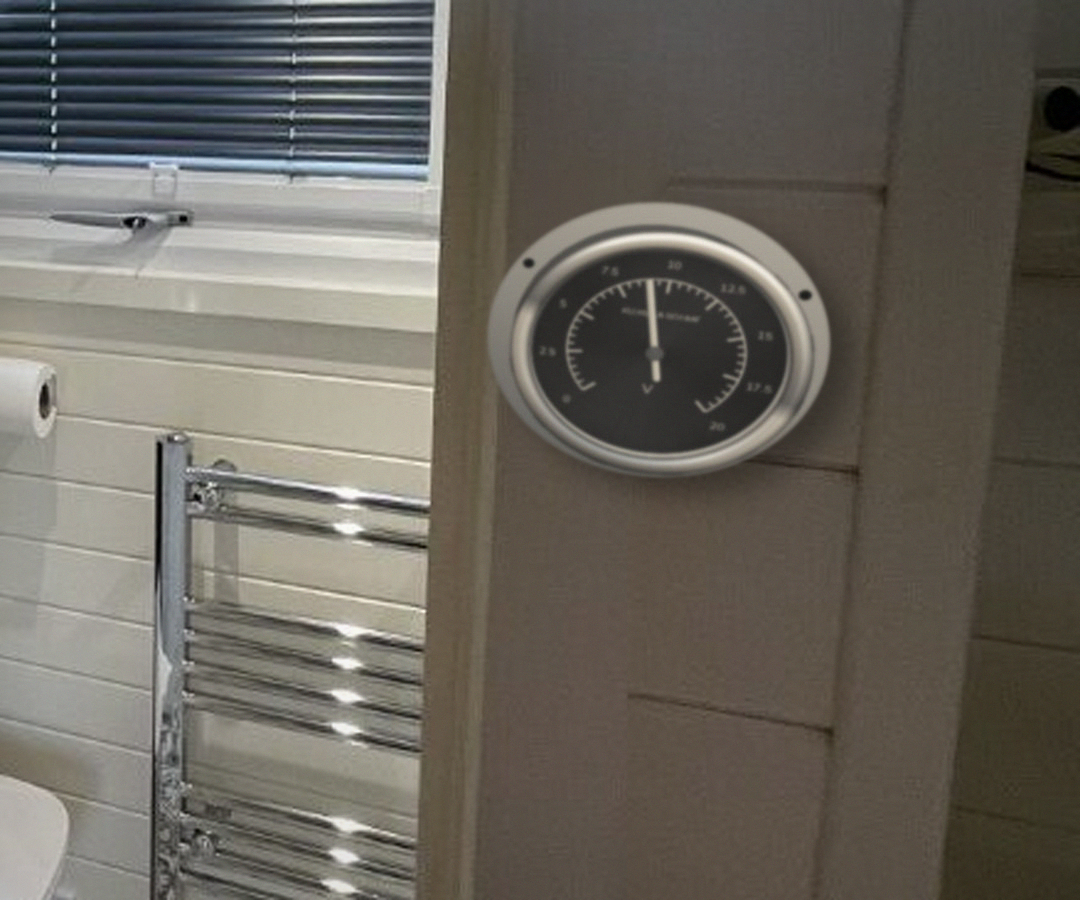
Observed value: {"value": 9, "unit": "V"}
